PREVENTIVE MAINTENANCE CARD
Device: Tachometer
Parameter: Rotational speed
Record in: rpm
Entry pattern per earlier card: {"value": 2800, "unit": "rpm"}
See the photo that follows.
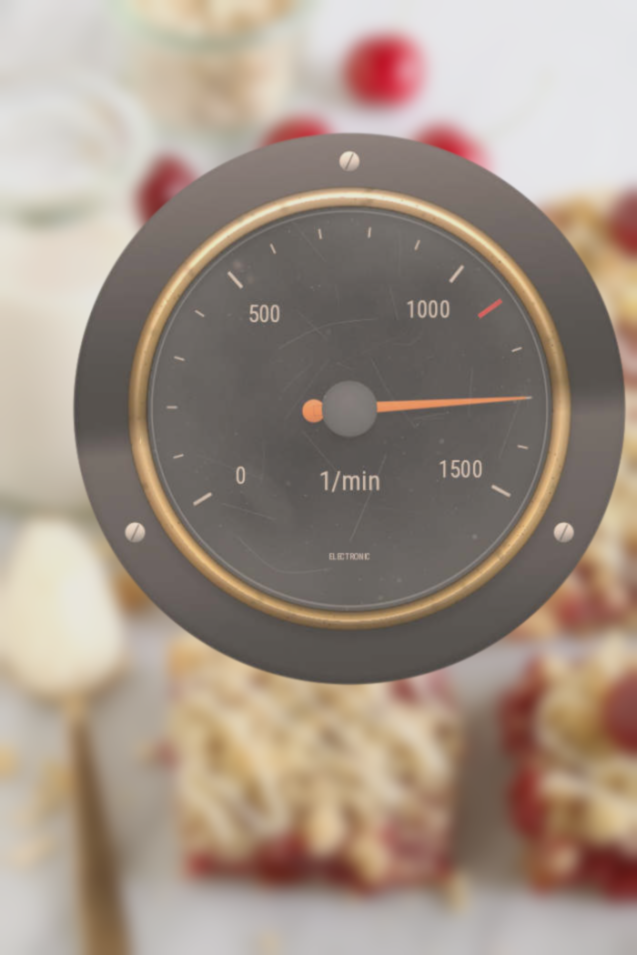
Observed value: {"value": 1300, "unit": "rpm"}
